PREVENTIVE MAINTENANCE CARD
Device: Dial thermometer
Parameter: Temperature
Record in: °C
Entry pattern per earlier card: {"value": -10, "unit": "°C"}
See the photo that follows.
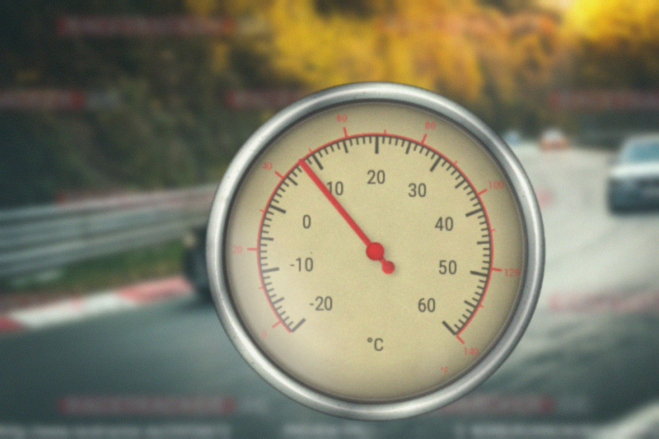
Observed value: {"value": 8, "unit": "°C"}
